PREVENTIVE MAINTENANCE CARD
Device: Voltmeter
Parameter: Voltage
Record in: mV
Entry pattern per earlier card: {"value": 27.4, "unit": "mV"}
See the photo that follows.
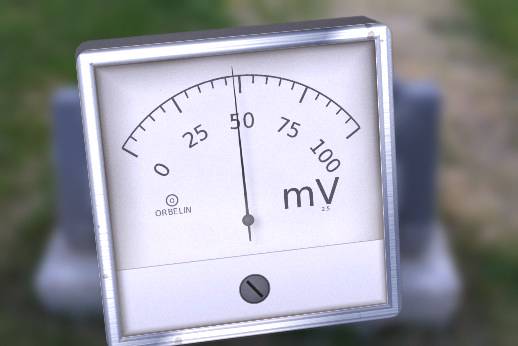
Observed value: {"value": 47.5, "unit": "mV"}
